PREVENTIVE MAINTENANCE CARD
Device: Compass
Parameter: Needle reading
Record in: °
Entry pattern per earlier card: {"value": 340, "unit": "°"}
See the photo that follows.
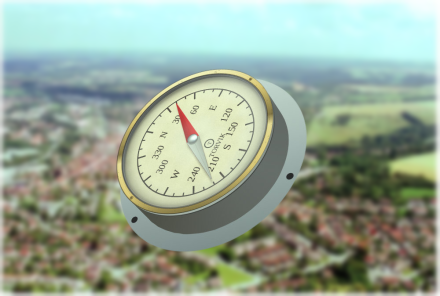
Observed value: {"value": 40, "unit": "°"}
